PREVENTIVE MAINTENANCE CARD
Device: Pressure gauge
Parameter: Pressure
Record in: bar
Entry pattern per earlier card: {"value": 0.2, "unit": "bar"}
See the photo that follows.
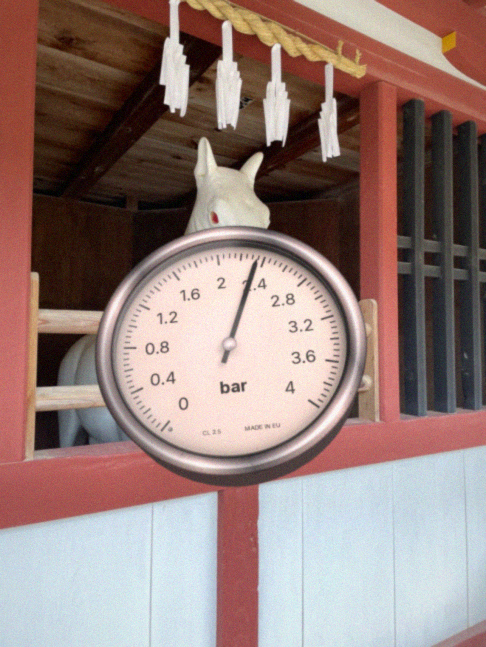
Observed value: {"value": 2.35, "unit": "bar"}
